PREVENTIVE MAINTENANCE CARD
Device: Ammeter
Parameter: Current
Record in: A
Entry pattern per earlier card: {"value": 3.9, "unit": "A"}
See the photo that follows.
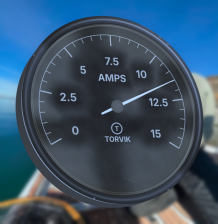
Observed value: {"value": 11.5, "unit": "A"}
